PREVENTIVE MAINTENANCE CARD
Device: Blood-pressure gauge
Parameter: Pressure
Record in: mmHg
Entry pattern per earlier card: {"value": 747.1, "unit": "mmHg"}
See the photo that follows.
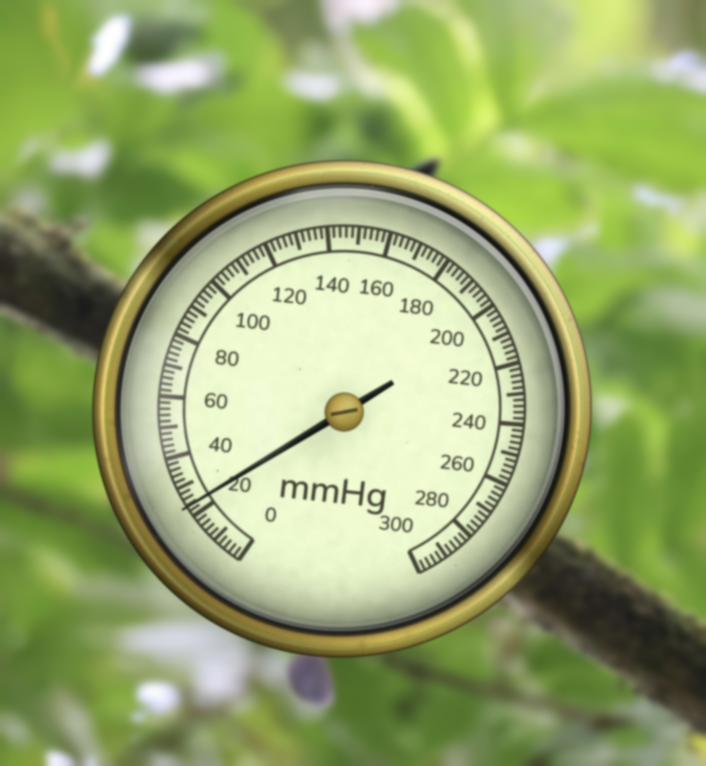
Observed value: {"value": 24, "unit": "mmHg"}
